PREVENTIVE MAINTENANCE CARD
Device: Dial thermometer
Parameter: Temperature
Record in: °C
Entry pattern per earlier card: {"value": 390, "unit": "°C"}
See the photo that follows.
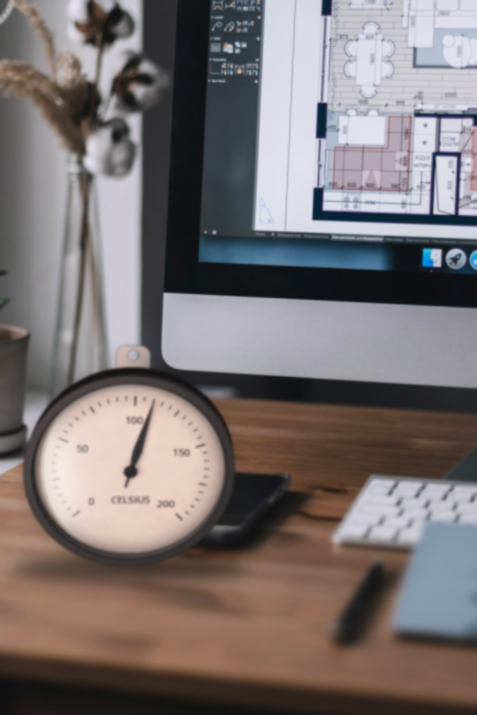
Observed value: {"value": 110, "unit": "°C"}
